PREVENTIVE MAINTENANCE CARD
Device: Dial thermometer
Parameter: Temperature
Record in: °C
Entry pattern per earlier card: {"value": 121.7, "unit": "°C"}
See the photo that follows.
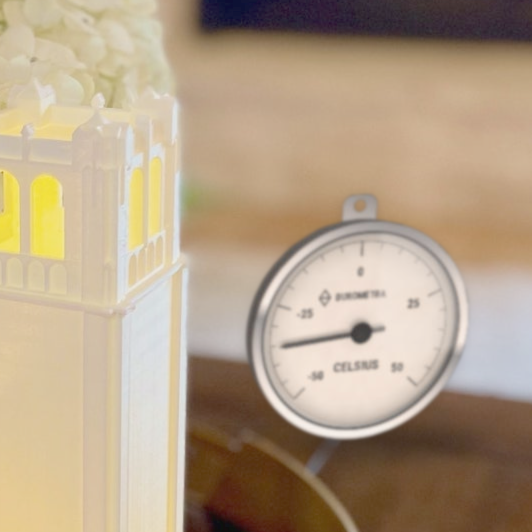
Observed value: {"value": -35, "unit": "°C"}
